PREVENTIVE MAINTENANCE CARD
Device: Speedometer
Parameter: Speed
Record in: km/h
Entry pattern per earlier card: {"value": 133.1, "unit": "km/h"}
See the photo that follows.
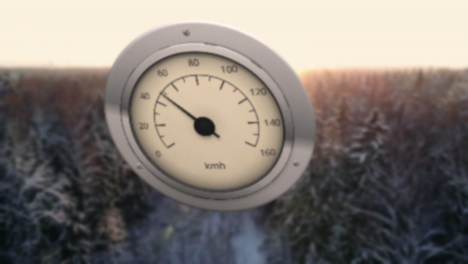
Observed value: {"value": 50, "unit": "km/h"}
